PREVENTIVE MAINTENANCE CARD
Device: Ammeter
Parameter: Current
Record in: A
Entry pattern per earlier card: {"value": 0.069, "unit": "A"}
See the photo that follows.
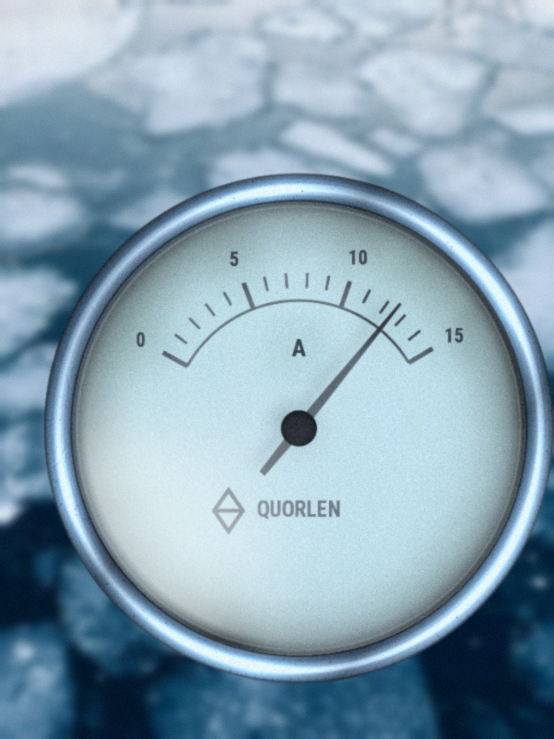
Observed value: {"value": 12.5, "unit": "A"}
